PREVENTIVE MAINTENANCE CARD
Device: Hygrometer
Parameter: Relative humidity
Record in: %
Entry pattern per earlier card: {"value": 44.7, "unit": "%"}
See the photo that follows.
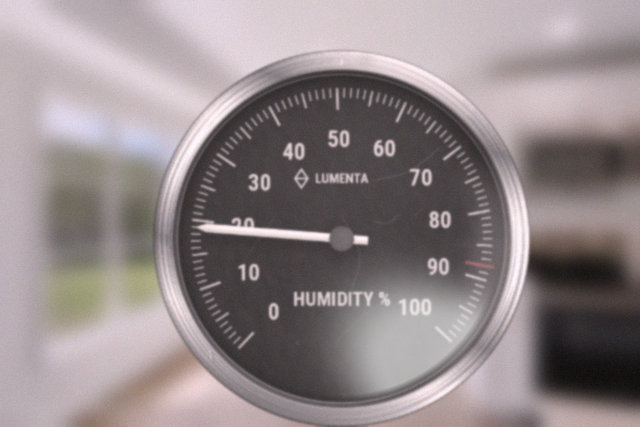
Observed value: {"value": 19, "unit": "%"}
